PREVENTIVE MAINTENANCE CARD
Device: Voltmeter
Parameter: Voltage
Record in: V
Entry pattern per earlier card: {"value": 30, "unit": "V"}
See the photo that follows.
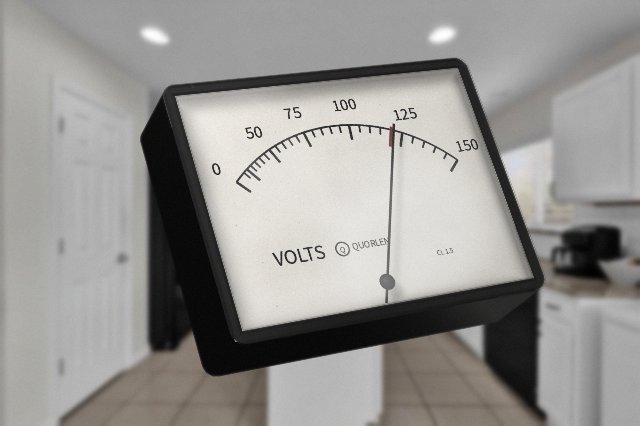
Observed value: {"value": 120, "unit": "V"}
